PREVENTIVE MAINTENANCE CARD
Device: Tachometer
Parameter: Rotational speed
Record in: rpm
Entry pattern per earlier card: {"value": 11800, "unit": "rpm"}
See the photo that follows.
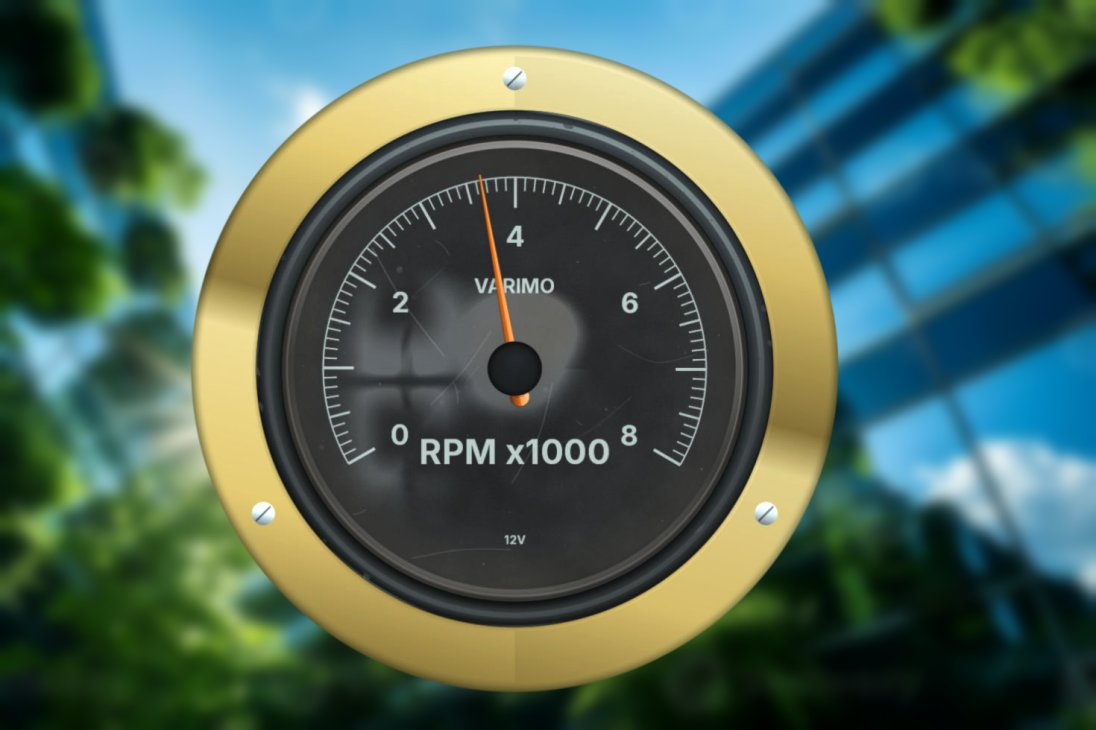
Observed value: {"value": 3650, "unit": "rpm"}
